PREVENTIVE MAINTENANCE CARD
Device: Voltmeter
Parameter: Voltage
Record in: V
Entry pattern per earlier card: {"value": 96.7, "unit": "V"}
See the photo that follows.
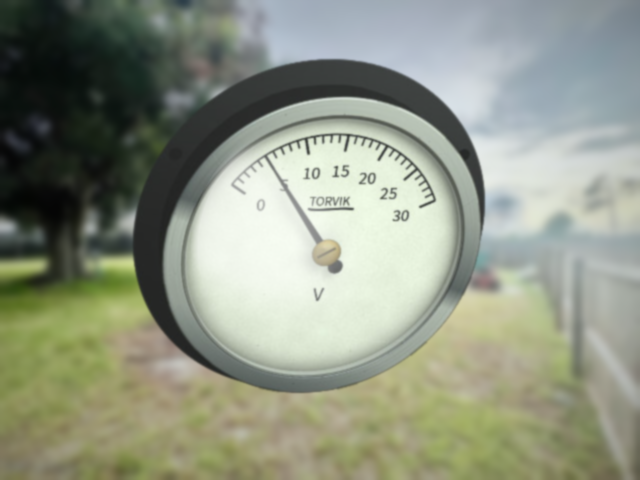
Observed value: {"value": 5, "unit": "V"}
